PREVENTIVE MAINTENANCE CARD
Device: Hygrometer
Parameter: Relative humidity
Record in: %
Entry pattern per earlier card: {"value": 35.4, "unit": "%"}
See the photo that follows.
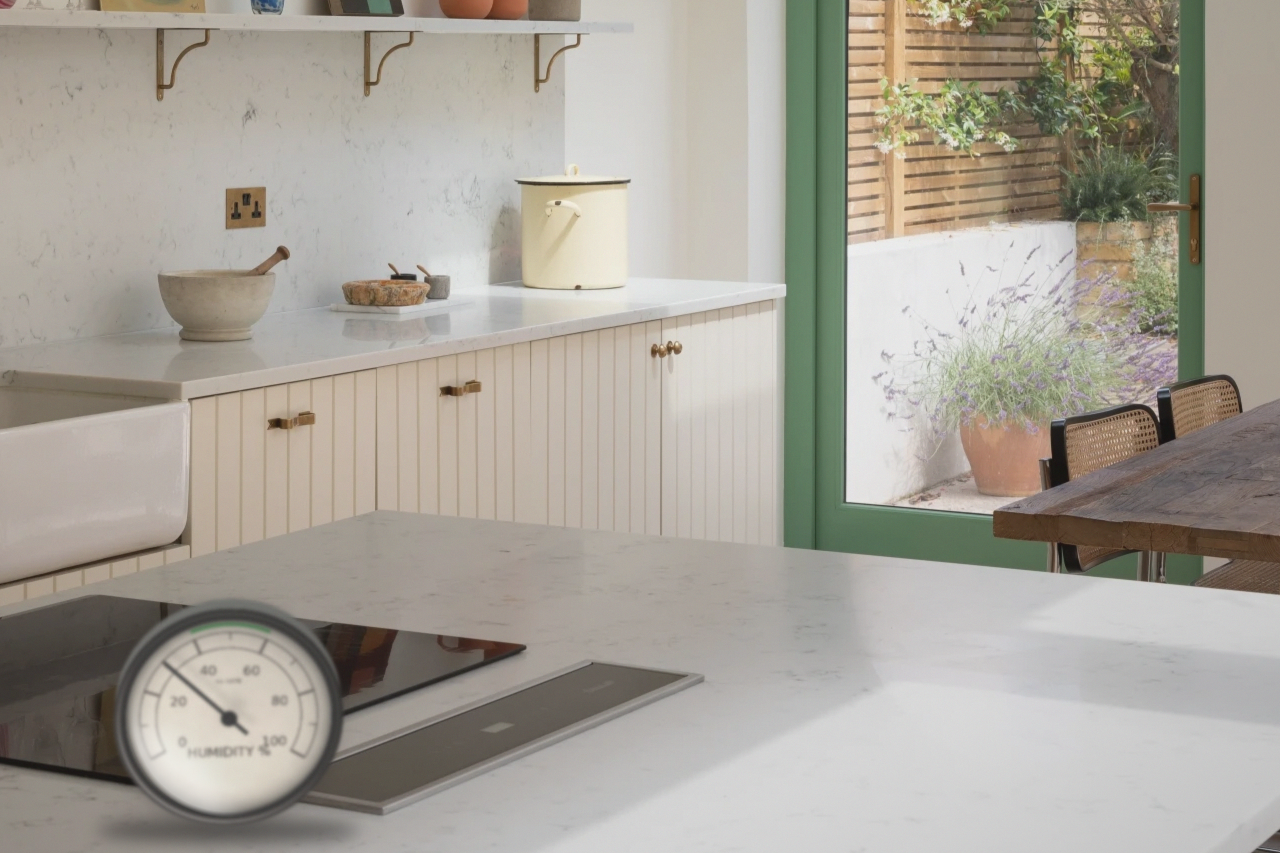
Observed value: {"value": 30, "unit": "%"}
